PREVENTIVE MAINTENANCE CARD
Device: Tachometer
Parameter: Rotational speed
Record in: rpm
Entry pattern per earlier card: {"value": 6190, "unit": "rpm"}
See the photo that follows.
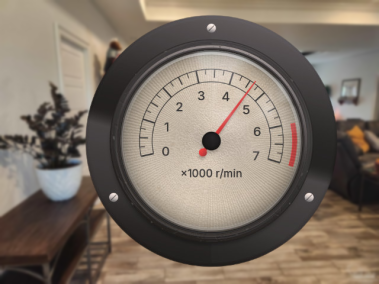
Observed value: {"value": 4625, "unit": "rpm"}
